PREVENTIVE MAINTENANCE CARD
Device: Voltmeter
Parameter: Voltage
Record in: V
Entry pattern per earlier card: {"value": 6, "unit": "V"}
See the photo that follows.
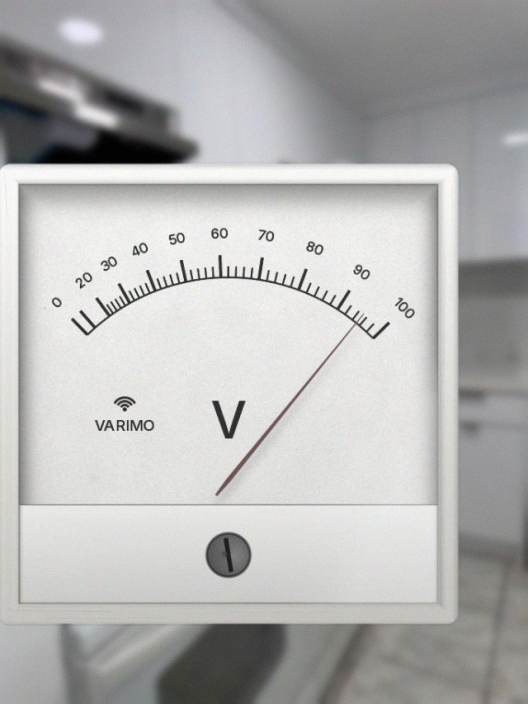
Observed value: {"value": 95, "unit": "V"}
